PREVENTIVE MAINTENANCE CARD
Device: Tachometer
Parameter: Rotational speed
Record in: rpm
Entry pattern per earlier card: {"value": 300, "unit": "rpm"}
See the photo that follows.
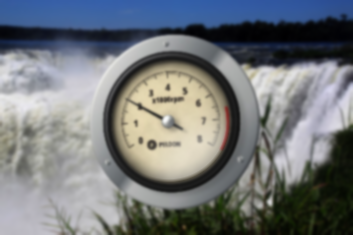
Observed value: {"value": 2000, "unit": "rpm"}
